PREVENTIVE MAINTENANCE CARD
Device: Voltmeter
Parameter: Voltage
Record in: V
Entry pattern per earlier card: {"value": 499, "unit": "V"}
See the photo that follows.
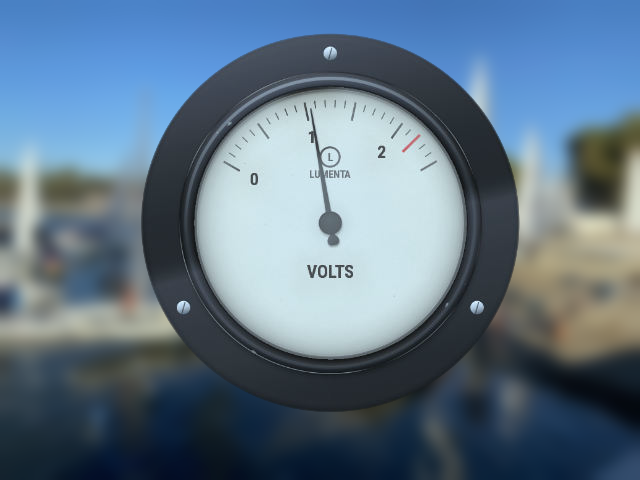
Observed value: {"value": 1.05, "unit": "V"}
